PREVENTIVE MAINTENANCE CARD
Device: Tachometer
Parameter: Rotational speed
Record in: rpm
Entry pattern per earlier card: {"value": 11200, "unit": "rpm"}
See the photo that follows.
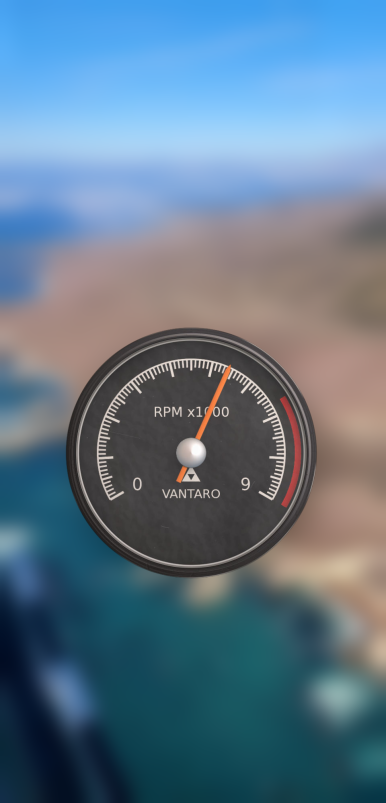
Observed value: {"value": 5400, "unit": "rpm"}
